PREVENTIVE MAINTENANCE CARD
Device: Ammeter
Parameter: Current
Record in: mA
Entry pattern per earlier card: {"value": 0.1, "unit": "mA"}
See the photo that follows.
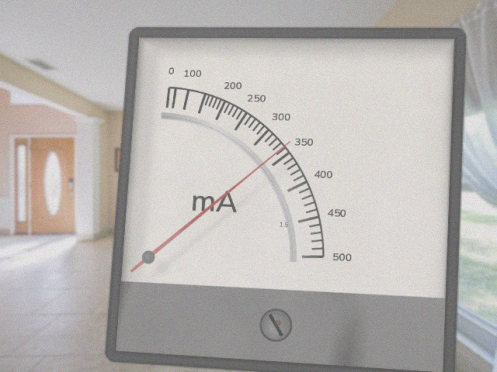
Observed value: {"value": 340, "unit": "mA"}
